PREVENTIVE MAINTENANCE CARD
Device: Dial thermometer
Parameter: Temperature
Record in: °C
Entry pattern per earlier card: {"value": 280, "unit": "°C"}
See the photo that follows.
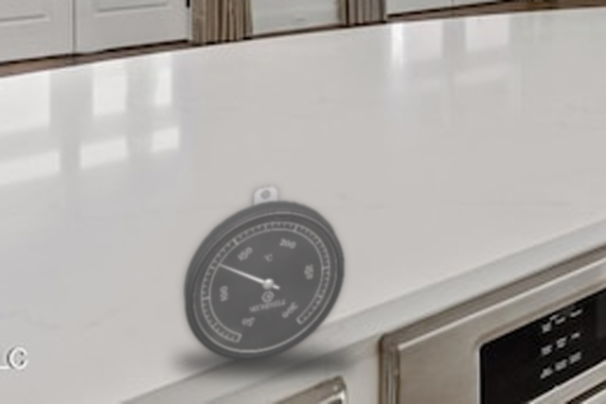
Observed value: {"value": 130, "unit": "°C"}
